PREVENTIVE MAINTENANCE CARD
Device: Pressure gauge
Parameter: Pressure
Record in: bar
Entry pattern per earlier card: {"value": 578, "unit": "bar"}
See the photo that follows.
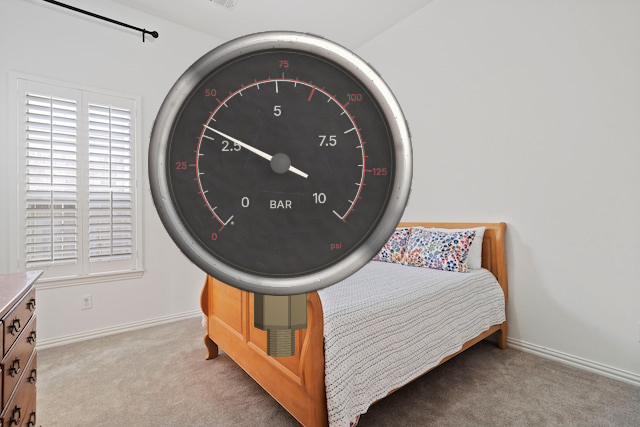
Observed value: {"value": 2.75, "unit": "bar"}
